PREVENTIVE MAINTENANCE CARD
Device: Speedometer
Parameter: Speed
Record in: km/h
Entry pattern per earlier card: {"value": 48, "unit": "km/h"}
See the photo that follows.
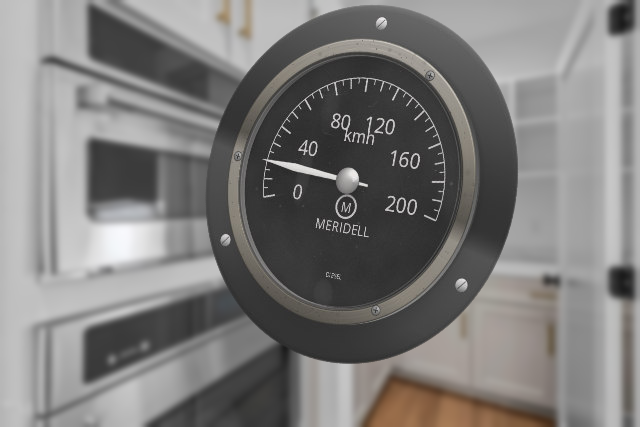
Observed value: {"value": 20, "unit": "km/h"}
